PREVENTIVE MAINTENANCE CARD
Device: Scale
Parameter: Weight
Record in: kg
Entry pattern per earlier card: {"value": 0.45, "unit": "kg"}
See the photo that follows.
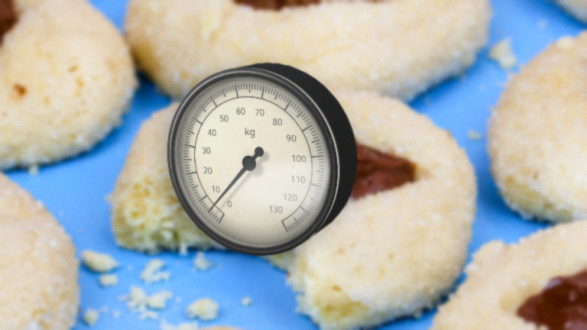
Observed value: {"value": 5, "unit": "kg"}
